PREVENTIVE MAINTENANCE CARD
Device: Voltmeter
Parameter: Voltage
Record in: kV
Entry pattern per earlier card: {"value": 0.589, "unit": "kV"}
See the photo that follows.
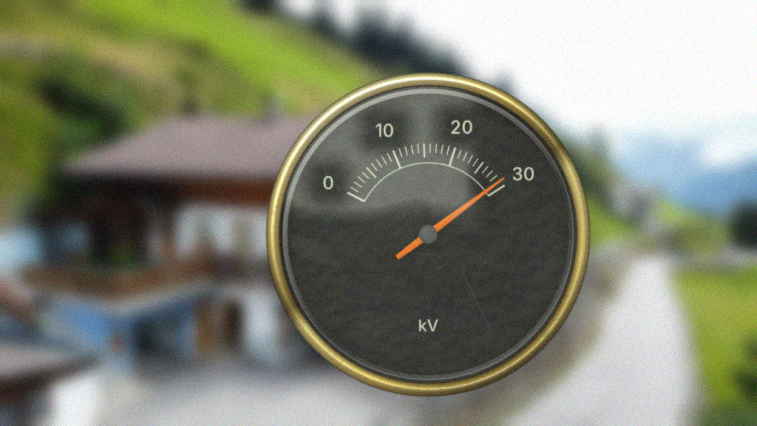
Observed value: {"value": 29, "unit": "kV"}
